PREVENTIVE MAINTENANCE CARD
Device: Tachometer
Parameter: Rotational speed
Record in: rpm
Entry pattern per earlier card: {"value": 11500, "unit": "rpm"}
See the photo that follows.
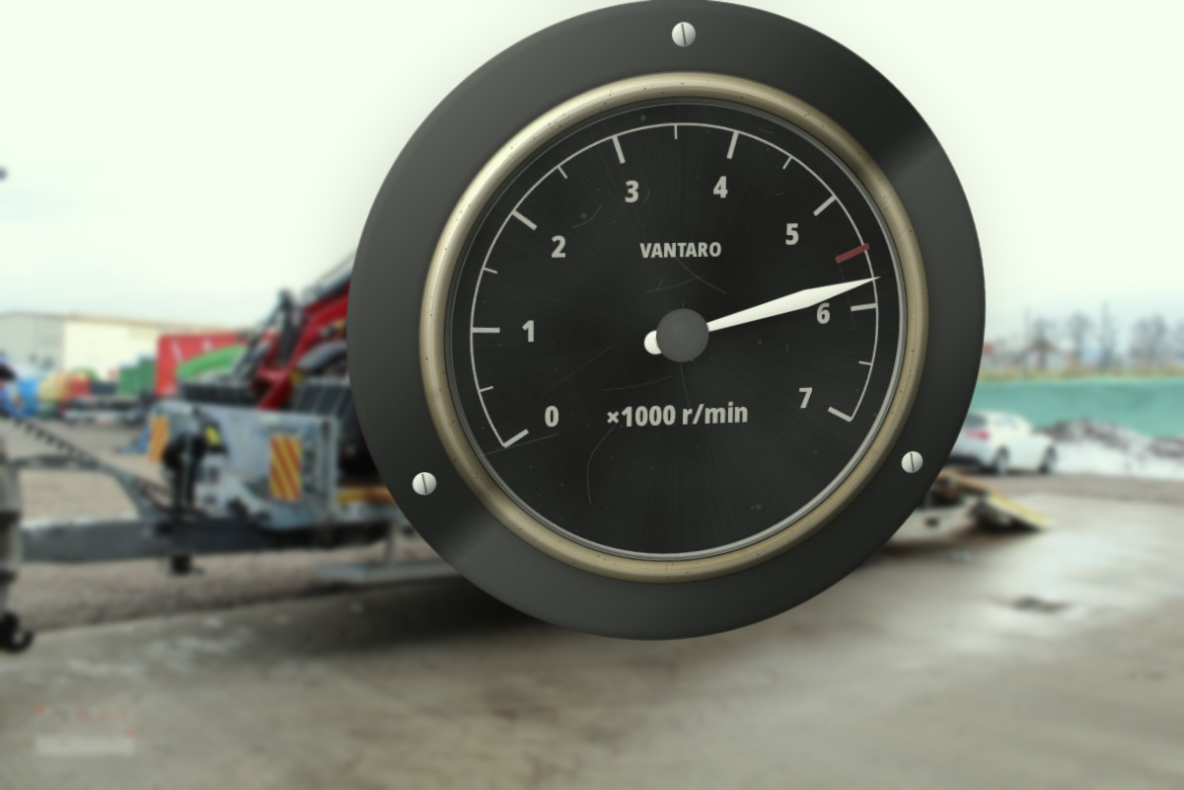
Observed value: {"value": 5750, "unit": "rpm"}
